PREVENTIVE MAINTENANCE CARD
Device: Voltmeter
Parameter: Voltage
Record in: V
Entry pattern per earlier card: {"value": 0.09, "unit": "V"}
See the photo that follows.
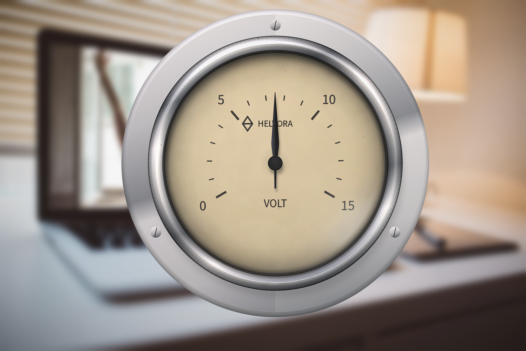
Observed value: {"value": 7.5, "unit": "V"}
